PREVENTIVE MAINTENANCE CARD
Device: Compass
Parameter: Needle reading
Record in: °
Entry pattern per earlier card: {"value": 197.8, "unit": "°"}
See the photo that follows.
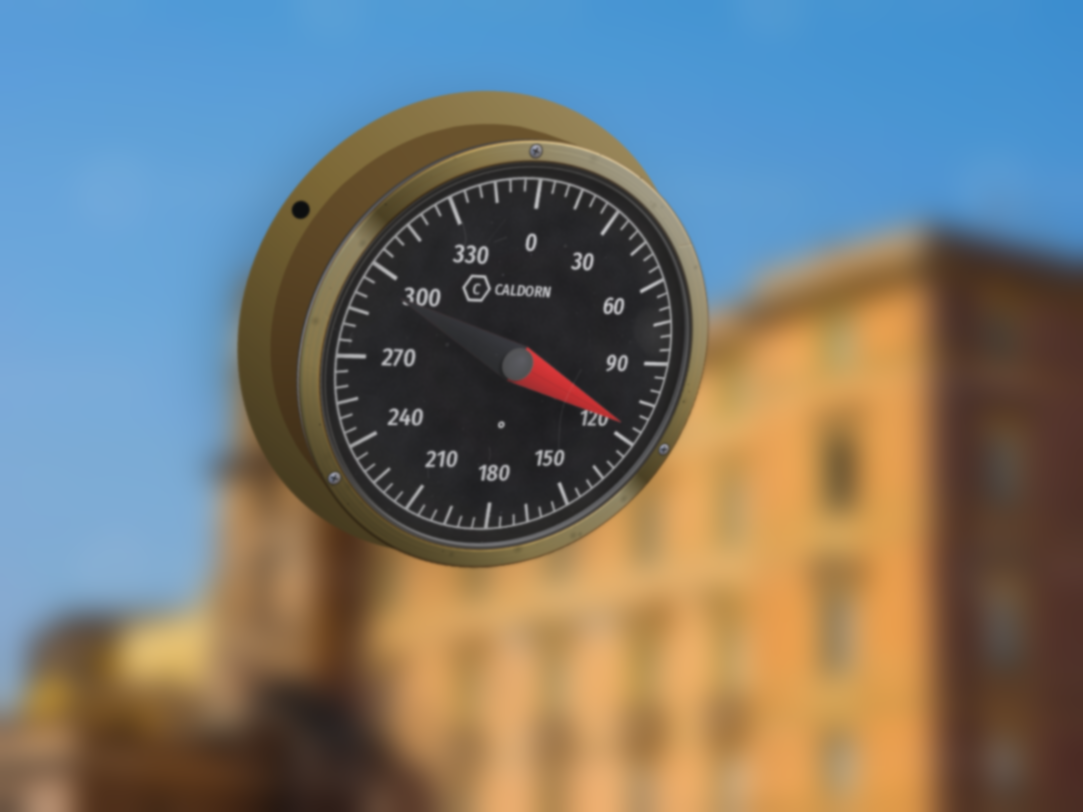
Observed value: {"value": 115, "unit": "°"}
